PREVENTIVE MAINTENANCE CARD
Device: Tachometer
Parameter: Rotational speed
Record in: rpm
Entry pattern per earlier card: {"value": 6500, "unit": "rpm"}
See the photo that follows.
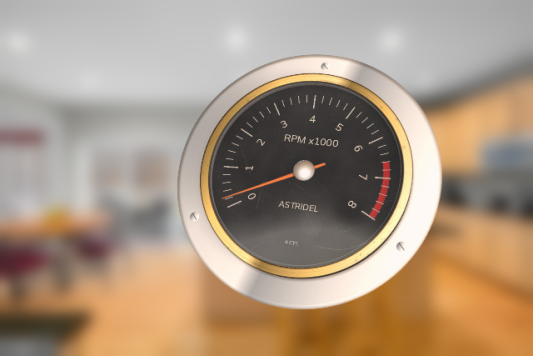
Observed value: {"value": 200, "unit": "rpm"}
